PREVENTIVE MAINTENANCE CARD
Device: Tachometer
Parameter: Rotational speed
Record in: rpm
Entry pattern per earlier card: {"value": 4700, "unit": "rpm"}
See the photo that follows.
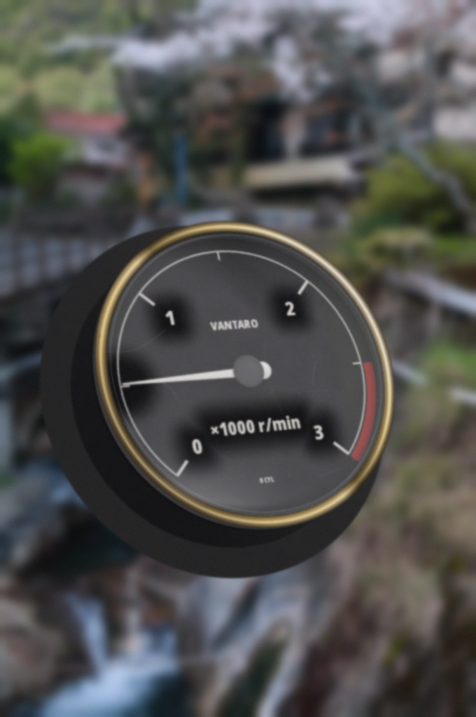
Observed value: {"value": 500, "unit": "rpm"}
